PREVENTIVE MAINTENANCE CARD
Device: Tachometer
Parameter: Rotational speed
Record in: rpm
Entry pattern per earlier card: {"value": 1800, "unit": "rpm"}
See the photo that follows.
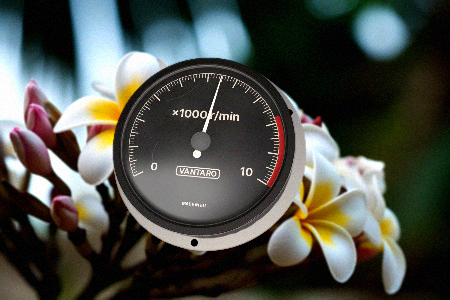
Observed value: {"value": 5500, "unit": "rpm"}
